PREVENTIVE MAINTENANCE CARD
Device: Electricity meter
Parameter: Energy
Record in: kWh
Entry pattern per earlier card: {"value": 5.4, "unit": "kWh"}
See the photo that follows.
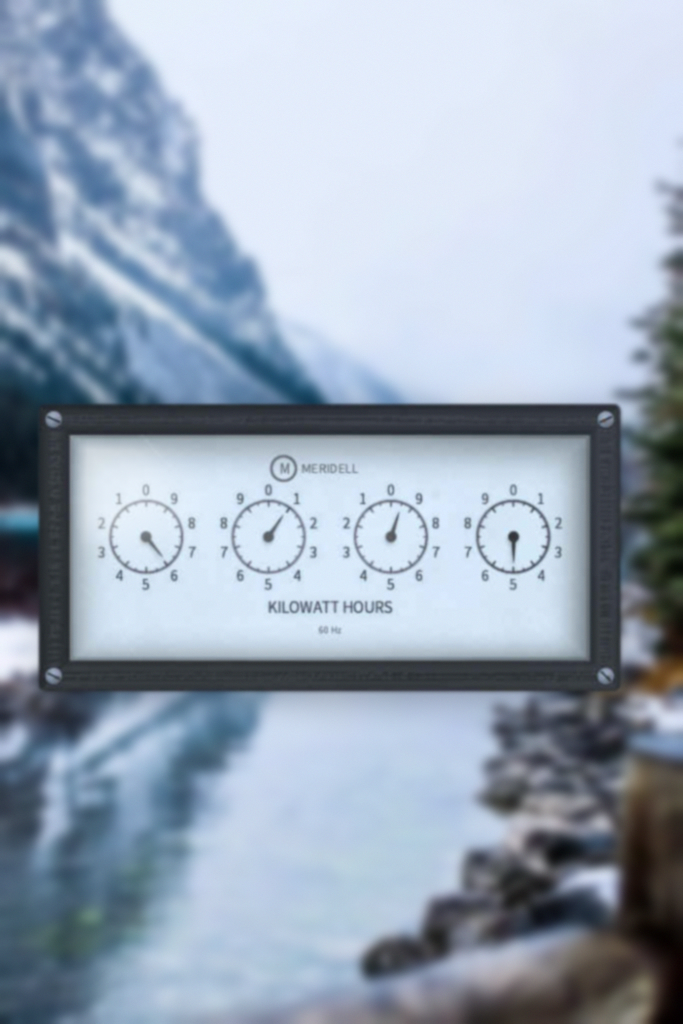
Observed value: {"value": 6095, "unit": "kWh"}
